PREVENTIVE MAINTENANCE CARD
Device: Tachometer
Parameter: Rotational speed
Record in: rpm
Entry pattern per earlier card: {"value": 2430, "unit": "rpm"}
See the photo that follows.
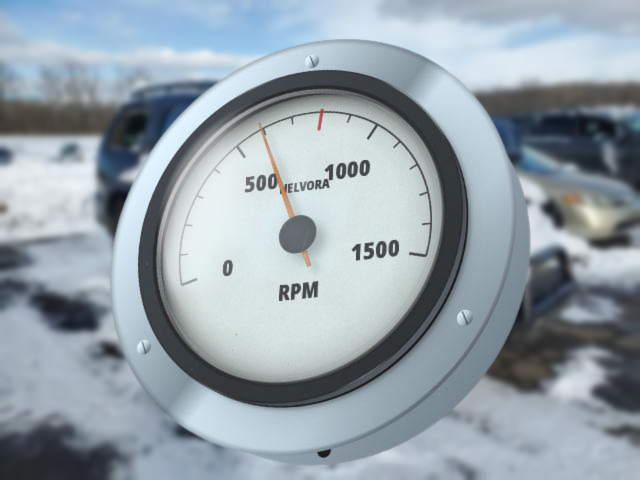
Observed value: {"value": 600, "unit": "rpm"}
